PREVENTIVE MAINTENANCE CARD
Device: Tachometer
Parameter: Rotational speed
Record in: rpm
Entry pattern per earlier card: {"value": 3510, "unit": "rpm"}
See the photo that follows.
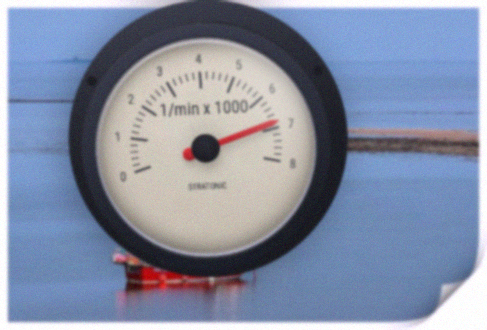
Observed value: {"value": 6800, "unit": "rpm"}
